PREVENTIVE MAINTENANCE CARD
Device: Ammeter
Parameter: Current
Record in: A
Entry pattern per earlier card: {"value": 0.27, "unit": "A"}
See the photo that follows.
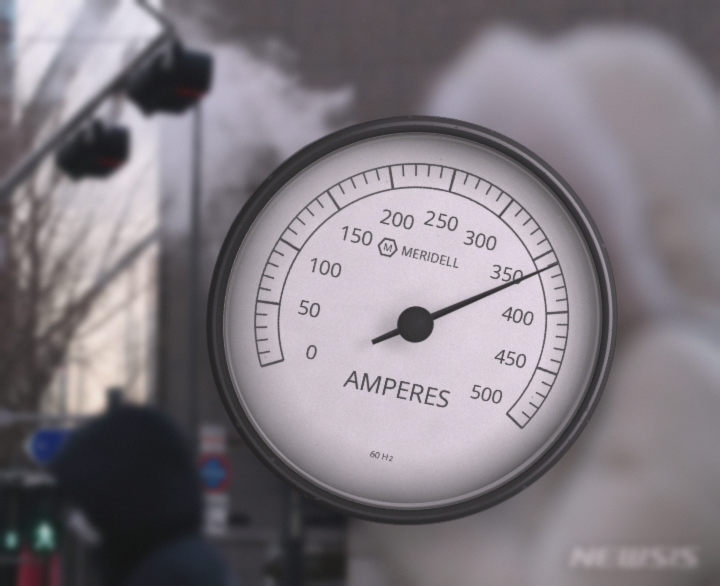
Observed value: {"value": 360, "unit": "A"}
